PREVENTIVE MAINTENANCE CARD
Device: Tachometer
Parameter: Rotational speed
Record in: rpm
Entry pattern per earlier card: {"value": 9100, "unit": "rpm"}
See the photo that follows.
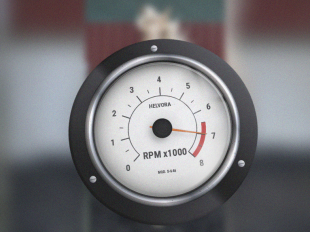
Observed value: {"value": 7000, "unit": "rpm"}
